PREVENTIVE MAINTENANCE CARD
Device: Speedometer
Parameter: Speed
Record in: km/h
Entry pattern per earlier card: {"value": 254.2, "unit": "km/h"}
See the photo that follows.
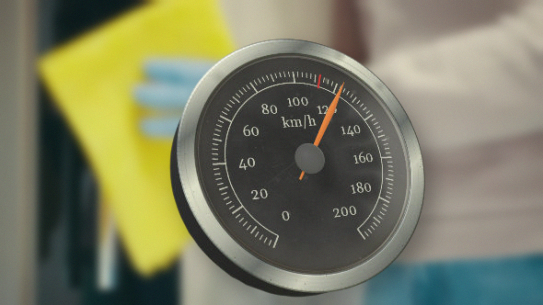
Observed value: {"value": 122, "unit": "km/h"}
